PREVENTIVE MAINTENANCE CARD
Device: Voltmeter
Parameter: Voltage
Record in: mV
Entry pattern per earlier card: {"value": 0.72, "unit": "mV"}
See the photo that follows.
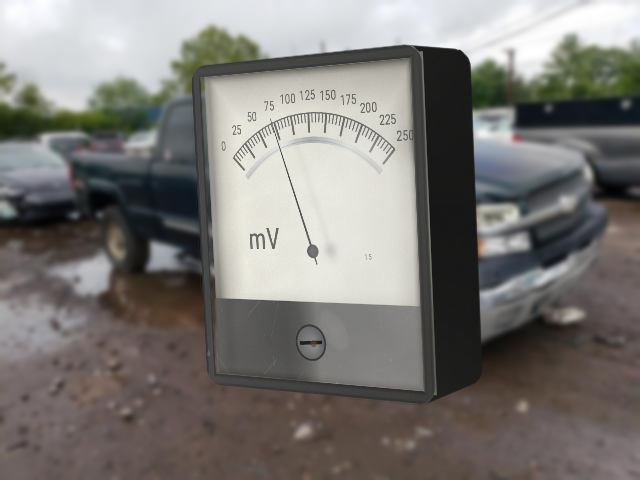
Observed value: {"value": 75, "unit": "mV"}
